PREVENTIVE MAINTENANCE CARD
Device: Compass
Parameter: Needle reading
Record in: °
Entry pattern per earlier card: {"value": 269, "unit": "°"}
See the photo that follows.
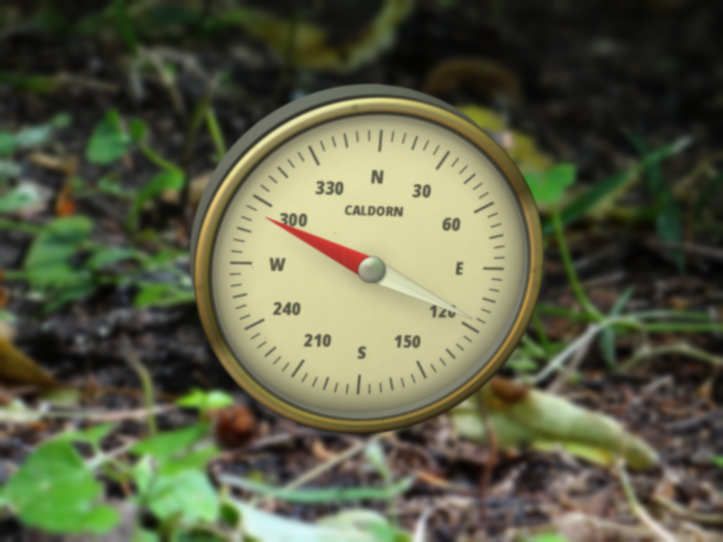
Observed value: {"value": 295, "unit": "°"}
